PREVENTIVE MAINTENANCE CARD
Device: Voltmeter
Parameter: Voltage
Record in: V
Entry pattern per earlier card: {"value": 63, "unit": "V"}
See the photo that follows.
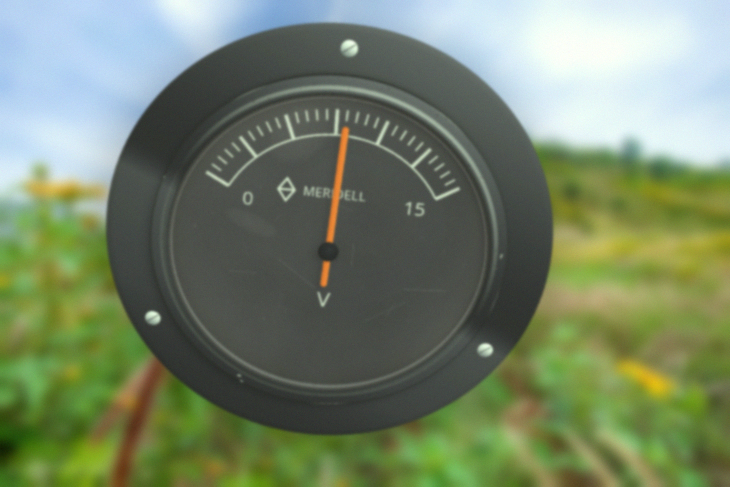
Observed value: {"value": 8, "unit": "V"}
